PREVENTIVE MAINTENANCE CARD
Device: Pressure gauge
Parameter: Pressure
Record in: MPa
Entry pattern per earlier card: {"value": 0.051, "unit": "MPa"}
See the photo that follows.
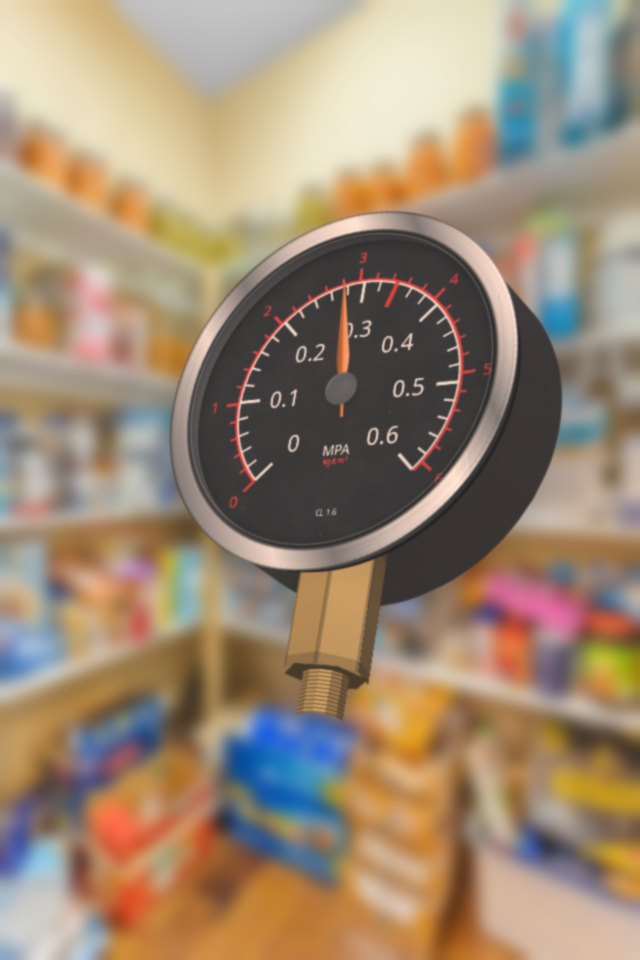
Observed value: {"value": 0.28, "unit": "MPa"}
